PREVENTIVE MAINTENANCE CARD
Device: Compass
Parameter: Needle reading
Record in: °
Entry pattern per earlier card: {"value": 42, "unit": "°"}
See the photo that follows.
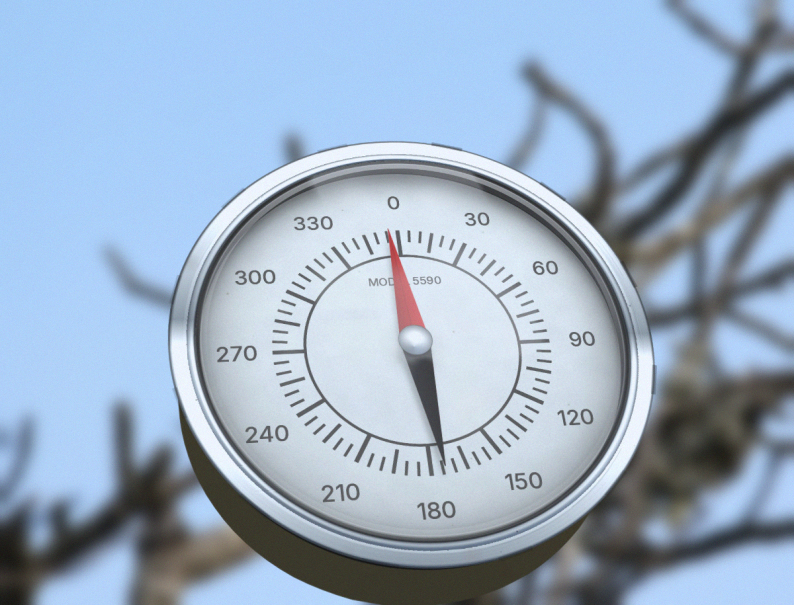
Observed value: {"value": 355, "unit": "°"}
